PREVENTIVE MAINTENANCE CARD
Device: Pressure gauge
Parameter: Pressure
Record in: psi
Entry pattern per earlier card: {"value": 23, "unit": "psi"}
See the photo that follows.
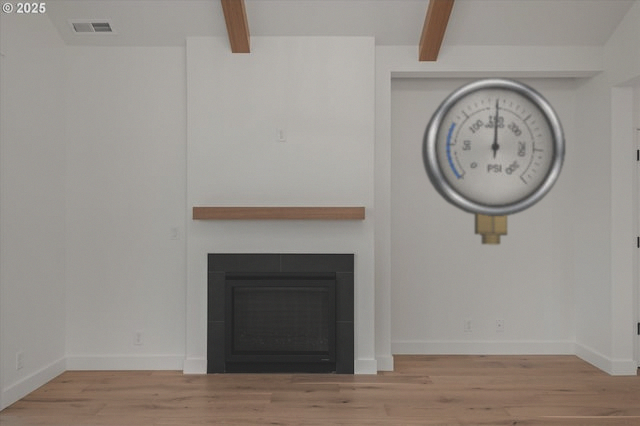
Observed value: {"value": 150, "unit": "psi"}
